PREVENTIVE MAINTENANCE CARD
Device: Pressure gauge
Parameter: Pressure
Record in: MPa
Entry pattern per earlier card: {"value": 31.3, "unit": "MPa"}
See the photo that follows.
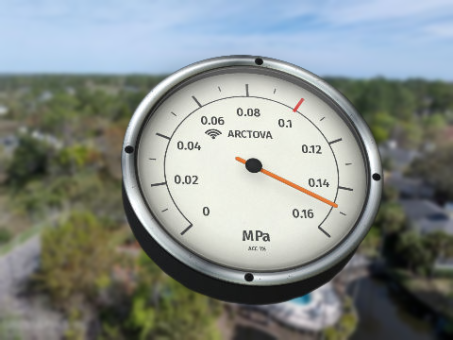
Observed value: {"value": 0.15, "unit": "MPa"}
